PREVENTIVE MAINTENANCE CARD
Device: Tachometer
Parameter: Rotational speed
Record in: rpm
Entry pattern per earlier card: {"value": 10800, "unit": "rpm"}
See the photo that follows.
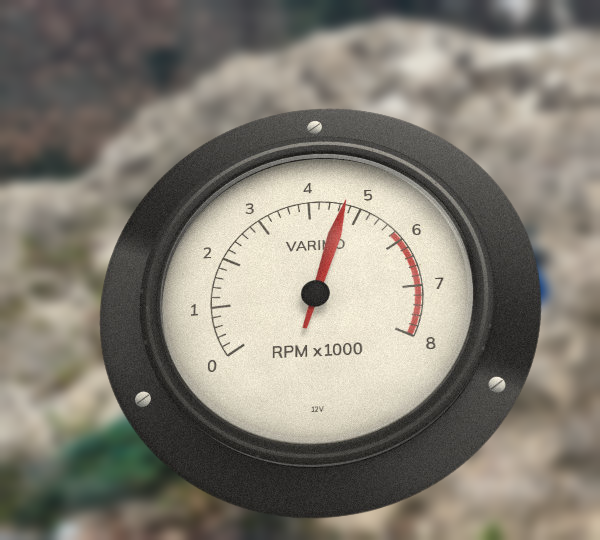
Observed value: {"value": 4700, "unit": "rpm"}
